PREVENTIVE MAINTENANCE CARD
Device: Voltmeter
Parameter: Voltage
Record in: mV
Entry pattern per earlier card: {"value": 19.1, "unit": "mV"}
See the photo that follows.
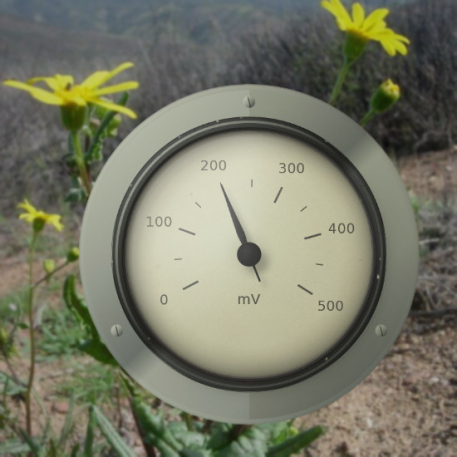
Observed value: {"value": 200, "unit": "mV"}
